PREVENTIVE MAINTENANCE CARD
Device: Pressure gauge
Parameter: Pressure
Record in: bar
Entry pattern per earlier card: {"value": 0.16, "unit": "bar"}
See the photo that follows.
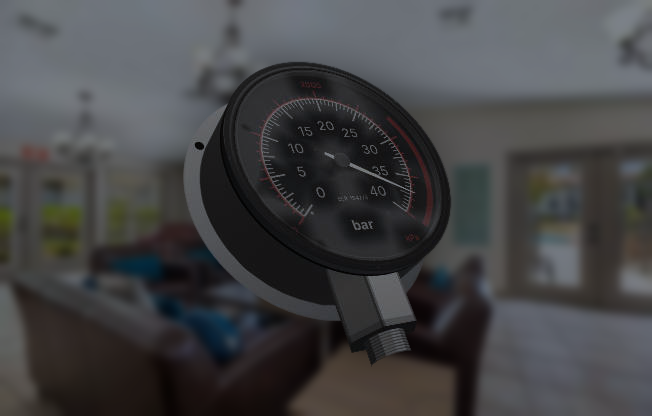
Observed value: {"value": 37.5, "unit": "bar"}
